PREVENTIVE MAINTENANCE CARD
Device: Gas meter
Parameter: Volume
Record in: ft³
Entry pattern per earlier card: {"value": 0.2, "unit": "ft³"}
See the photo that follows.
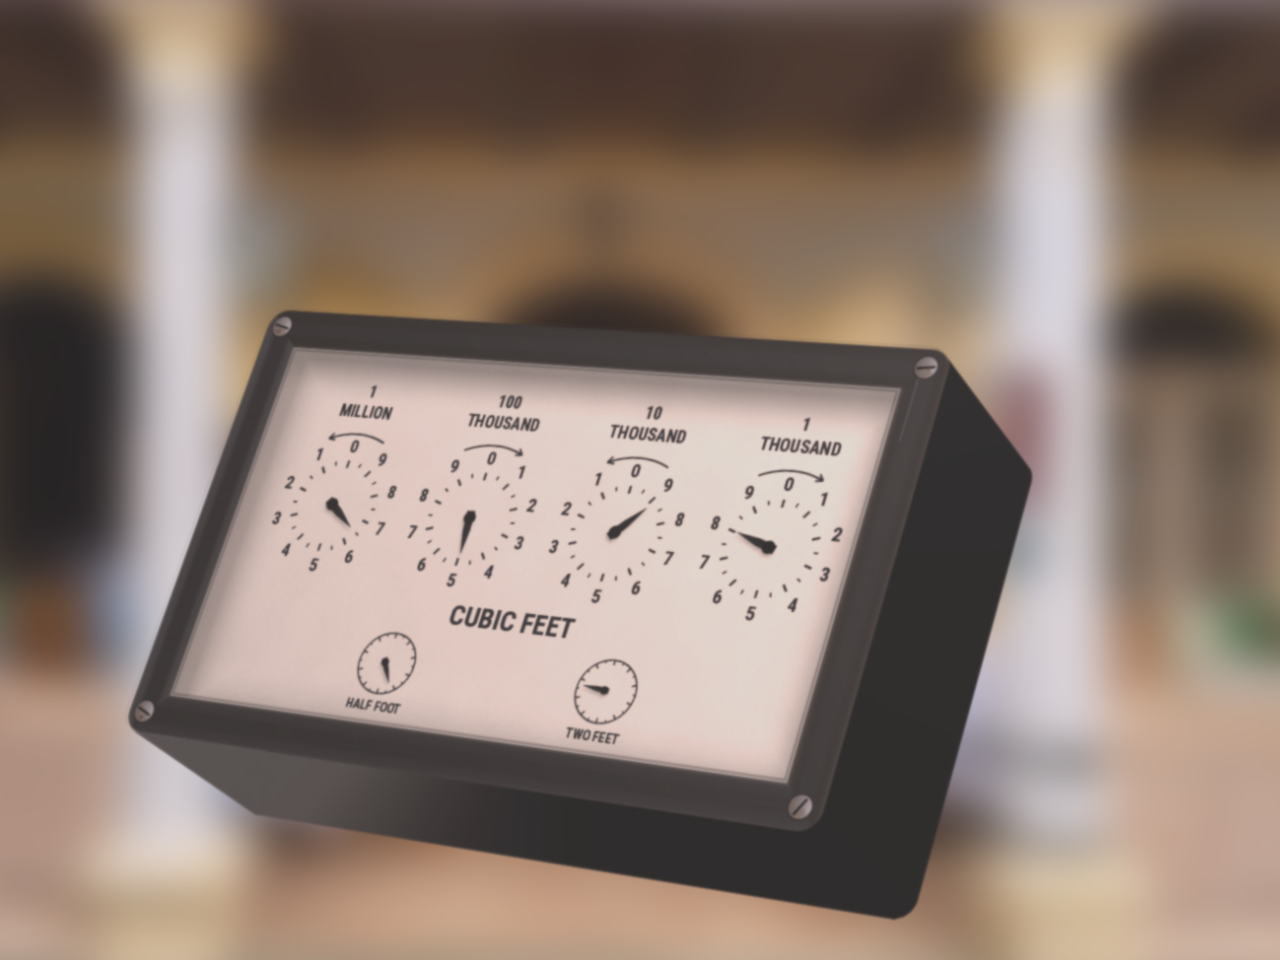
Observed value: {"value": 648800, "unit": "ft³"}
